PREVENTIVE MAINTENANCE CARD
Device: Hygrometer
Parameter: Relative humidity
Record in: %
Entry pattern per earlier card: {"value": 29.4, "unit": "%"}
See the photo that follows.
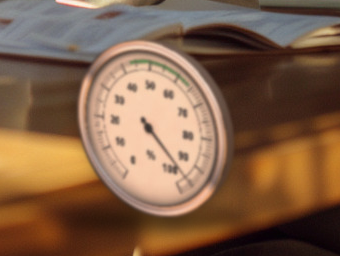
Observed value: {"value": 95, "unit": "%"}
